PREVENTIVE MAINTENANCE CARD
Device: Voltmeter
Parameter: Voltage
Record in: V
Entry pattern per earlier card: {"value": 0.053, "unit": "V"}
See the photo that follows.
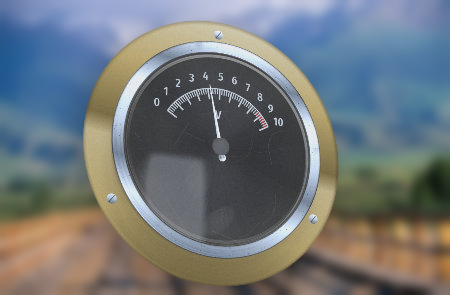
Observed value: {"value": 4, "unit": "V"}
